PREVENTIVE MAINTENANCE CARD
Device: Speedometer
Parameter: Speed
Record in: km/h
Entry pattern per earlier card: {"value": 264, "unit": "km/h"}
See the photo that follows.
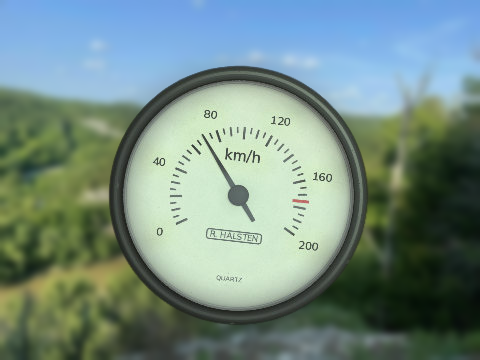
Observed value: {"value": 70, "unit": "km/h"}
